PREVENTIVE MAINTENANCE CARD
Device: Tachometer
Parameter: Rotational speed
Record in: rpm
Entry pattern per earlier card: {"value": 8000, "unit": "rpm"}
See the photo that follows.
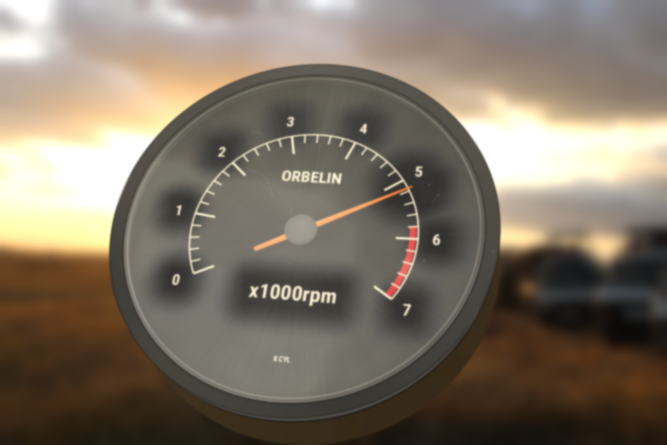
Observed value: {"value": 5200, "unit": "rpm"}
